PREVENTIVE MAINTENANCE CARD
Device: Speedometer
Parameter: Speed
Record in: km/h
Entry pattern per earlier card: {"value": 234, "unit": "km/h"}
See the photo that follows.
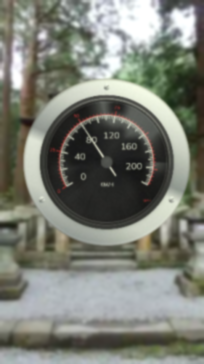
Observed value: {"value": 80, "unit": "km/h"}
